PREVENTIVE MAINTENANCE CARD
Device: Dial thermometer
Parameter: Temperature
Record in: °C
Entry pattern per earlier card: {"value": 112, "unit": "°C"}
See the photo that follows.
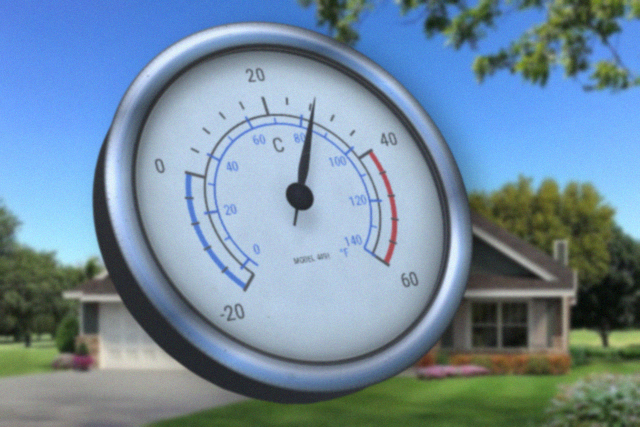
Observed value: {"value": 28, "unit": "°C"}
